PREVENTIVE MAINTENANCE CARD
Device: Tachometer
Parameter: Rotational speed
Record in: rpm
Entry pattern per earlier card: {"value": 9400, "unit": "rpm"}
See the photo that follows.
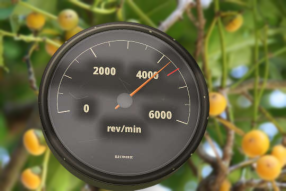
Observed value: {"value": 4250, "unit": "rpm"}
